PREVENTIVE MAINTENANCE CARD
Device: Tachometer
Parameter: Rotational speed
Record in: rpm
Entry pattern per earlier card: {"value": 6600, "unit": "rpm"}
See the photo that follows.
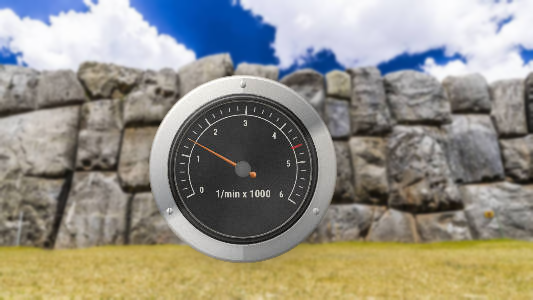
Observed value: {"value": 1400, "unit": "rpm"}
